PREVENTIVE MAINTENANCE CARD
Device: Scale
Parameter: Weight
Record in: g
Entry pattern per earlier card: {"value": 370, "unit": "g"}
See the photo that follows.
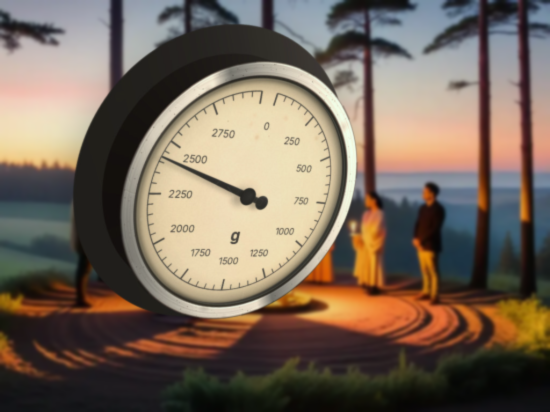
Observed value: {"value": 2425, "unit": "g"}
